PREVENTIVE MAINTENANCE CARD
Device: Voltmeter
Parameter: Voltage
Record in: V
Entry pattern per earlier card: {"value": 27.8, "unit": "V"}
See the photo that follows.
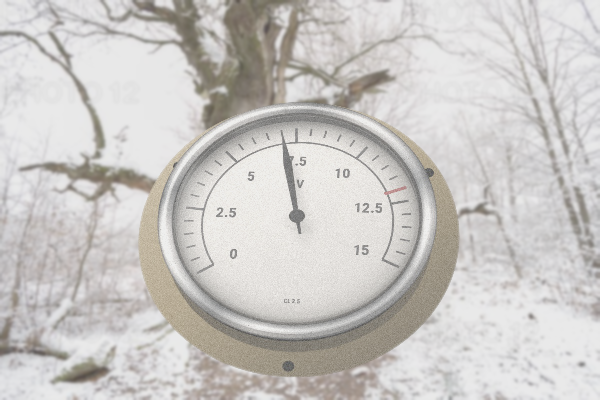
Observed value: {"value": 7, "unit": "V"}
